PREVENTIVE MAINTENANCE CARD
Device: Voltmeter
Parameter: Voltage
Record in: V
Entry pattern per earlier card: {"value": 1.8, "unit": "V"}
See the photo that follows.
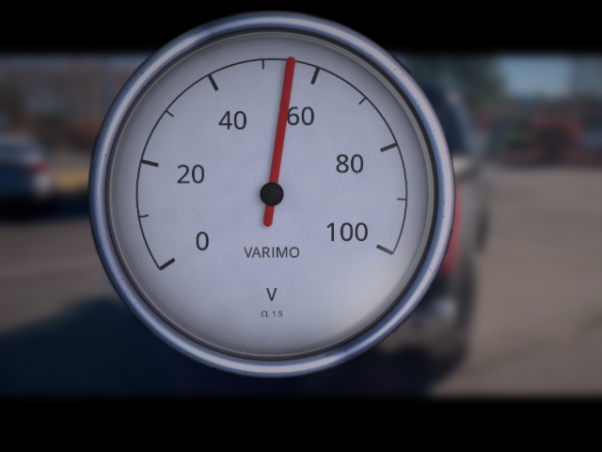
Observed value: {"value": 55, "unit": "V"}
